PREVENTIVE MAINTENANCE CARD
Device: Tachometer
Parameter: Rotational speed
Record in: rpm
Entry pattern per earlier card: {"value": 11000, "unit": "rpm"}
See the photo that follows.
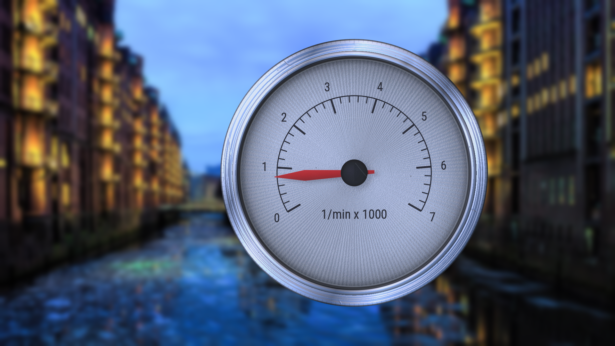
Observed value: {"value": 800, "unit": "rpm"}
